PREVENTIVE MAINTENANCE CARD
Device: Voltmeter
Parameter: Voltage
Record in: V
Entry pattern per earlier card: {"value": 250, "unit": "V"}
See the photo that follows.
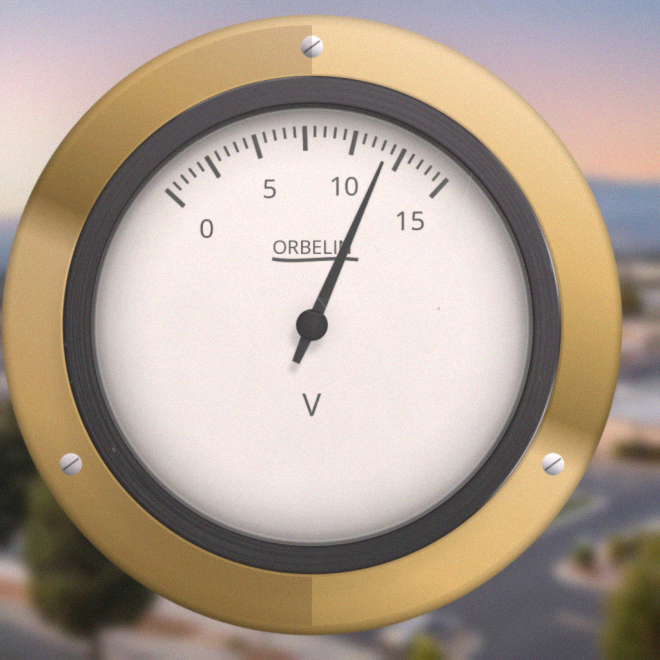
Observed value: {"value": 11.75, "unit": "V"}
